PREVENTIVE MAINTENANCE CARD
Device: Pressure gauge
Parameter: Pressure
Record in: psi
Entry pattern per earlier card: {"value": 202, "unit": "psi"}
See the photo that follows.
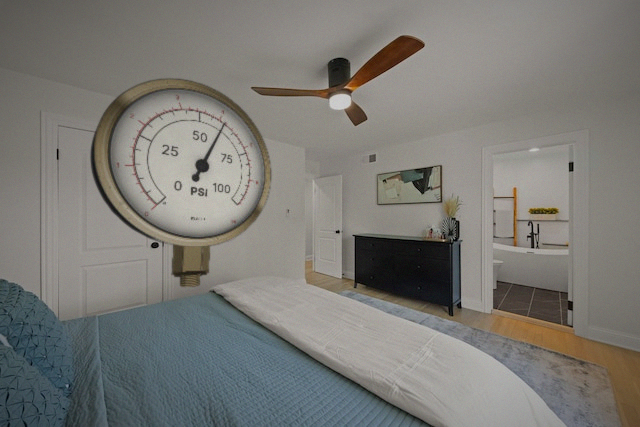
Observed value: {"value": 60, "unit": "psi"}
